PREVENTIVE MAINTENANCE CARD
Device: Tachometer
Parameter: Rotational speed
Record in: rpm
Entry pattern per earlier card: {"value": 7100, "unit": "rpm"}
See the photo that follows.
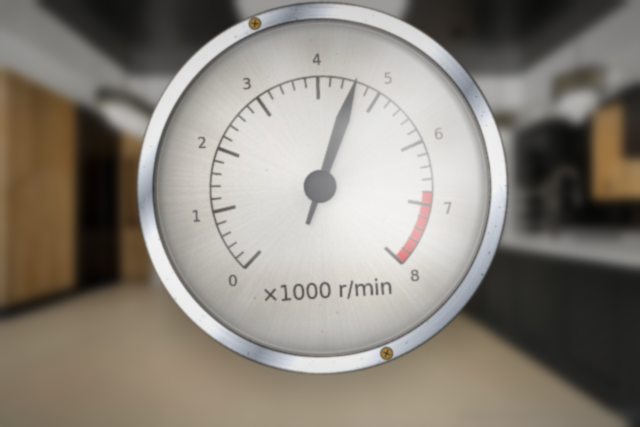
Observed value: {"value": 4600, "unit": "rpm"}
